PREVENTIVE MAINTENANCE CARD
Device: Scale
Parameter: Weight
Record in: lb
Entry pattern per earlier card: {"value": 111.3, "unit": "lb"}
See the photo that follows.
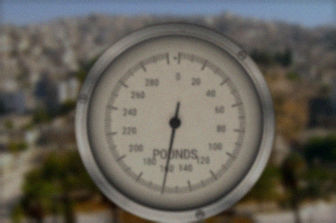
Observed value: {"value": 160, "unit": "lb"}
